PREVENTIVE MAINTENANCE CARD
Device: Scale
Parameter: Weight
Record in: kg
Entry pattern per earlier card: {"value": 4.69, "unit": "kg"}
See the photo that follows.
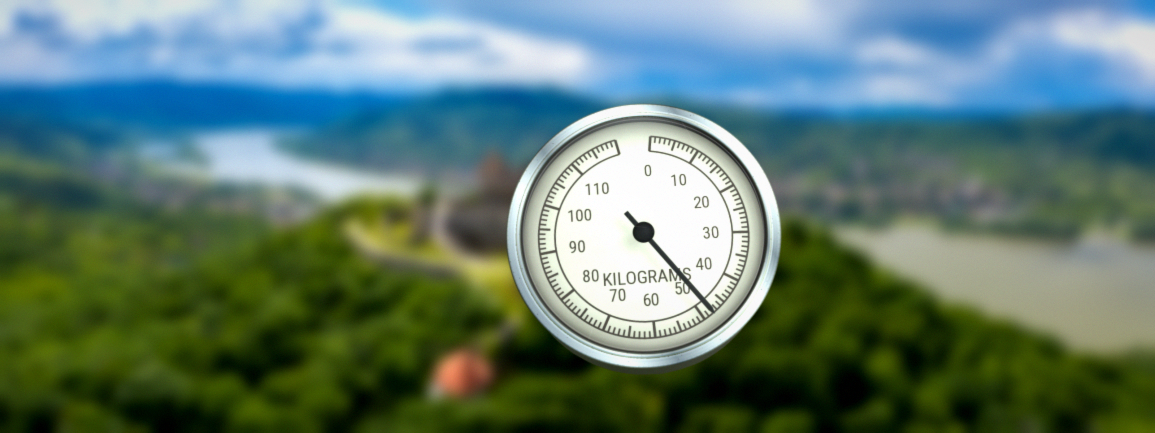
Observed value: {"value": 48, "unit": "kg"}
